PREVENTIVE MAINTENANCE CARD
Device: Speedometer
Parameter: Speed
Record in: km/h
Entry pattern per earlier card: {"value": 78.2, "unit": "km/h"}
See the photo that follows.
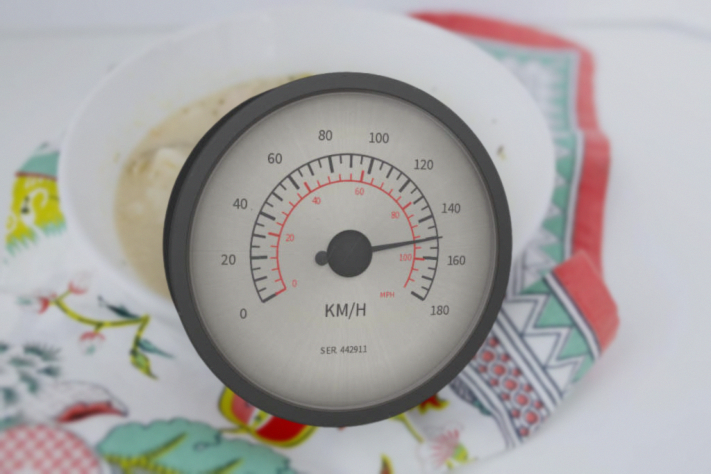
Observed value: {"value": 150, "unit": "km/h"}
